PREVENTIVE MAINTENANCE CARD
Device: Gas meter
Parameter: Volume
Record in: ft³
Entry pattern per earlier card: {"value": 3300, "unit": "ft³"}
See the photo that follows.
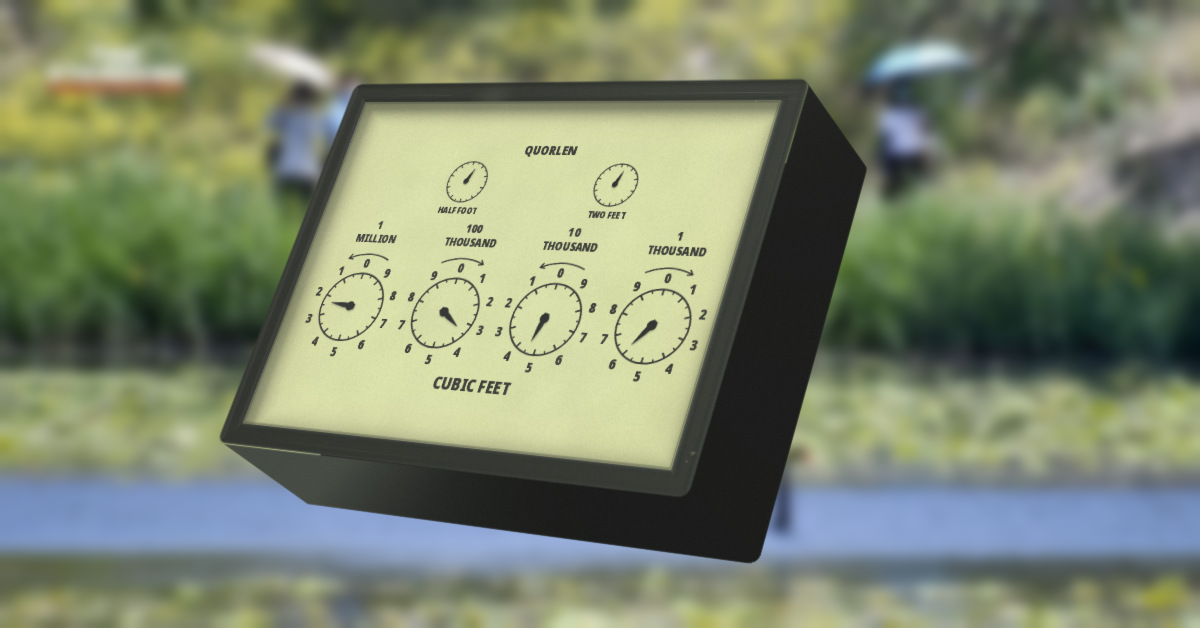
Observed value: {"value": 234600, "unit": "ft³"}
